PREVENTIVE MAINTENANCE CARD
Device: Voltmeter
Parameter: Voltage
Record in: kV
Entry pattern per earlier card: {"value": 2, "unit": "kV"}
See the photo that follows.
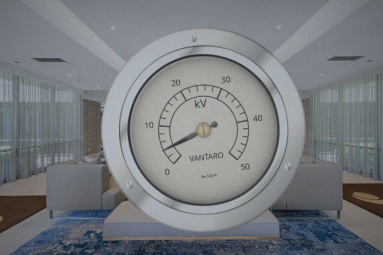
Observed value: {"value": 4, "unit": "kV"}
